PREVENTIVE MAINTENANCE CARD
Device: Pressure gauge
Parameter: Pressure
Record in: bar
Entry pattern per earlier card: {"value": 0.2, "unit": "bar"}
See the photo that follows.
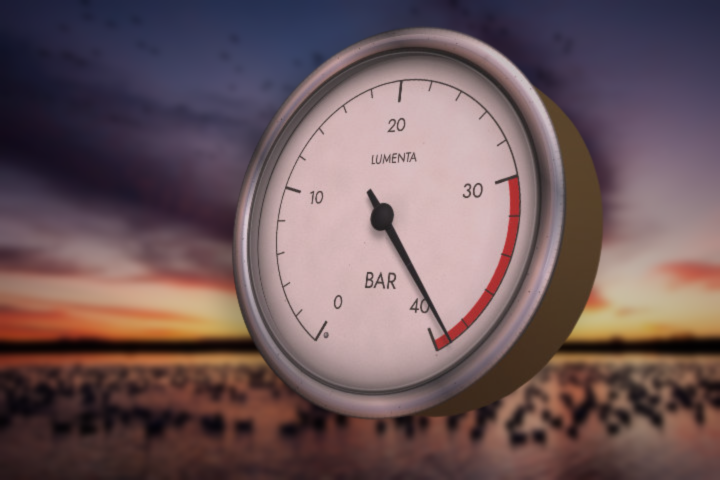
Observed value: {"value": 39, "unit": "bar"}
